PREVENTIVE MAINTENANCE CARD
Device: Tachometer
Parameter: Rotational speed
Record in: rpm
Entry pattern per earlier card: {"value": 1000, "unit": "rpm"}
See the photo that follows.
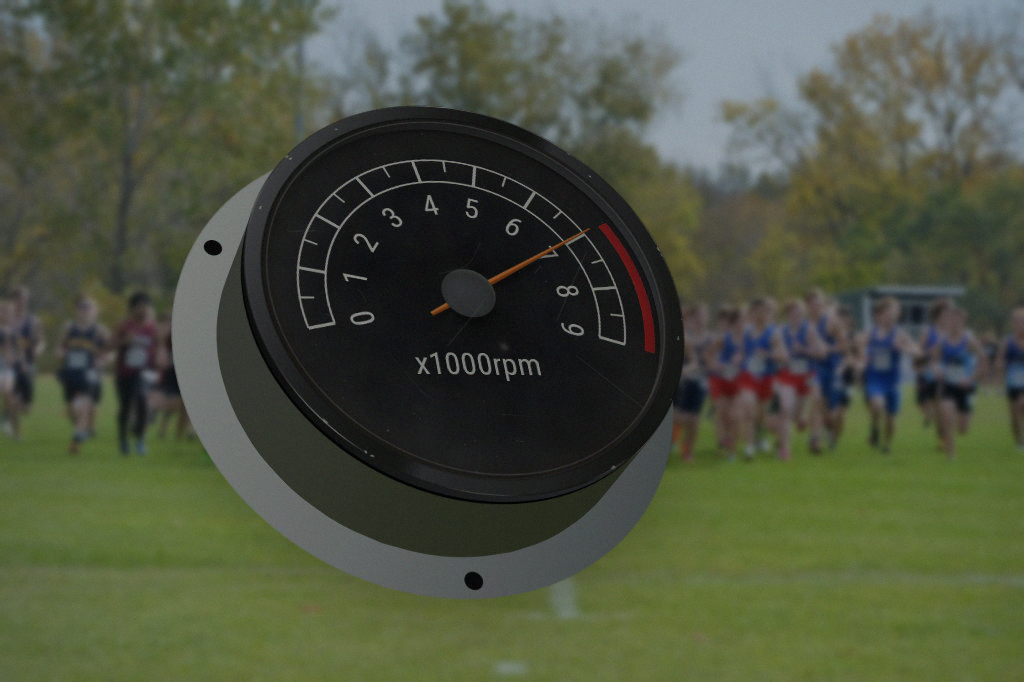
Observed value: {"value": 7000, "unit": "rpm"}
